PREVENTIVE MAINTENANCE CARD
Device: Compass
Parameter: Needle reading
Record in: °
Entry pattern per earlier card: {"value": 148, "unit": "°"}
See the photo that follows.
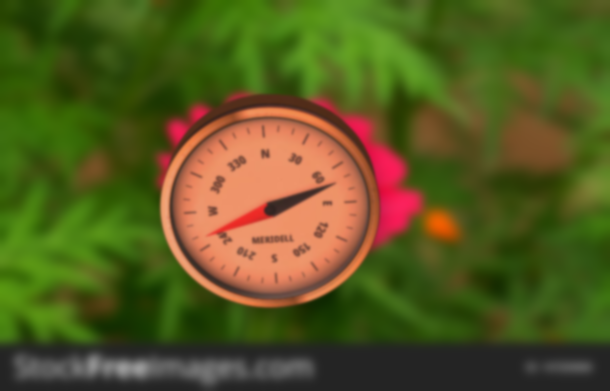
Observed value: {"value": 250, "unit": "°"}
